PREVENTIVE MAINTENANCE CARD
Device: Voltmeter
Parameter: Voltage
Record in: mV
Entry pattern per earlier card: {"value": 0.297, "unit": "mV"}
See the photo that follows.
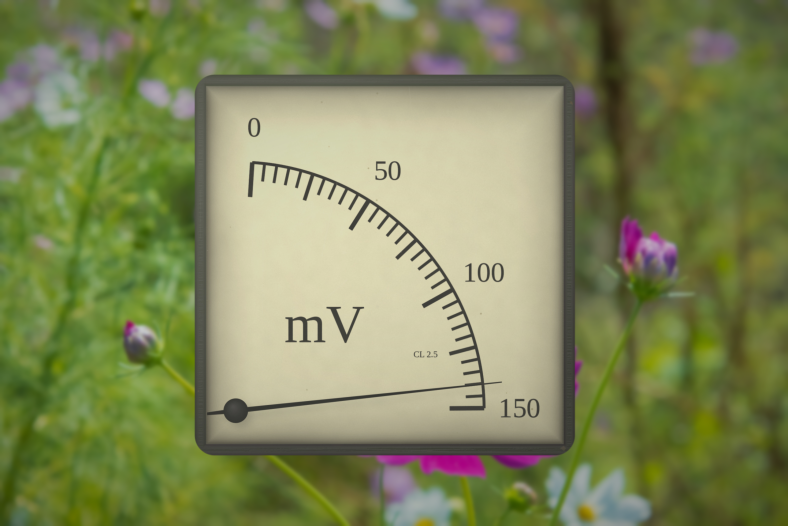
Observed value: {"value": 140, "unit": "mV"}
